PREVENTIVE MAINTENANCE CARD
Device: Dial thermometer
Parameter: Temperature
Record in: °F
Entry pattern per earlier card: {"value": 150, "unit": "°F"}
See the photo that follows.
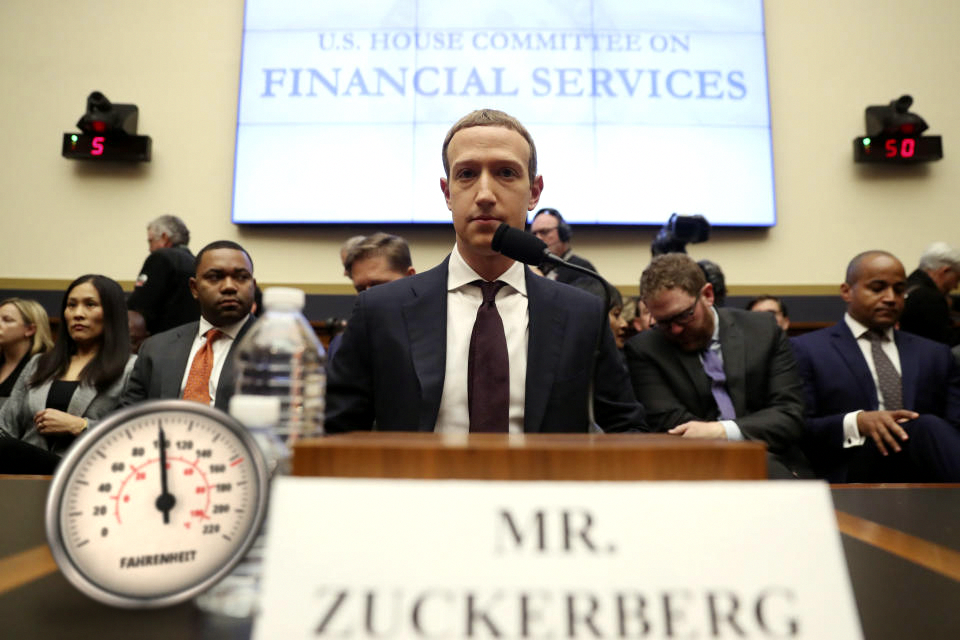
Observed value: {"value": 100, "unit": "°F"}
